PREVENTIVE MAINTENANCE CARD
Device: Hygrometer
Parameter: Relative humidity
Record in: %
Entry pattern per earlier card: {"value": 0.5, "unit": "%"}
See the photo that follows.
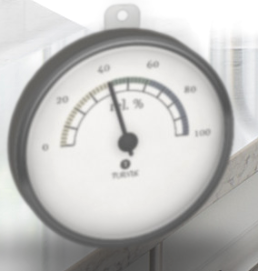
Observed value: {"value": 40, "unit": "%"}
